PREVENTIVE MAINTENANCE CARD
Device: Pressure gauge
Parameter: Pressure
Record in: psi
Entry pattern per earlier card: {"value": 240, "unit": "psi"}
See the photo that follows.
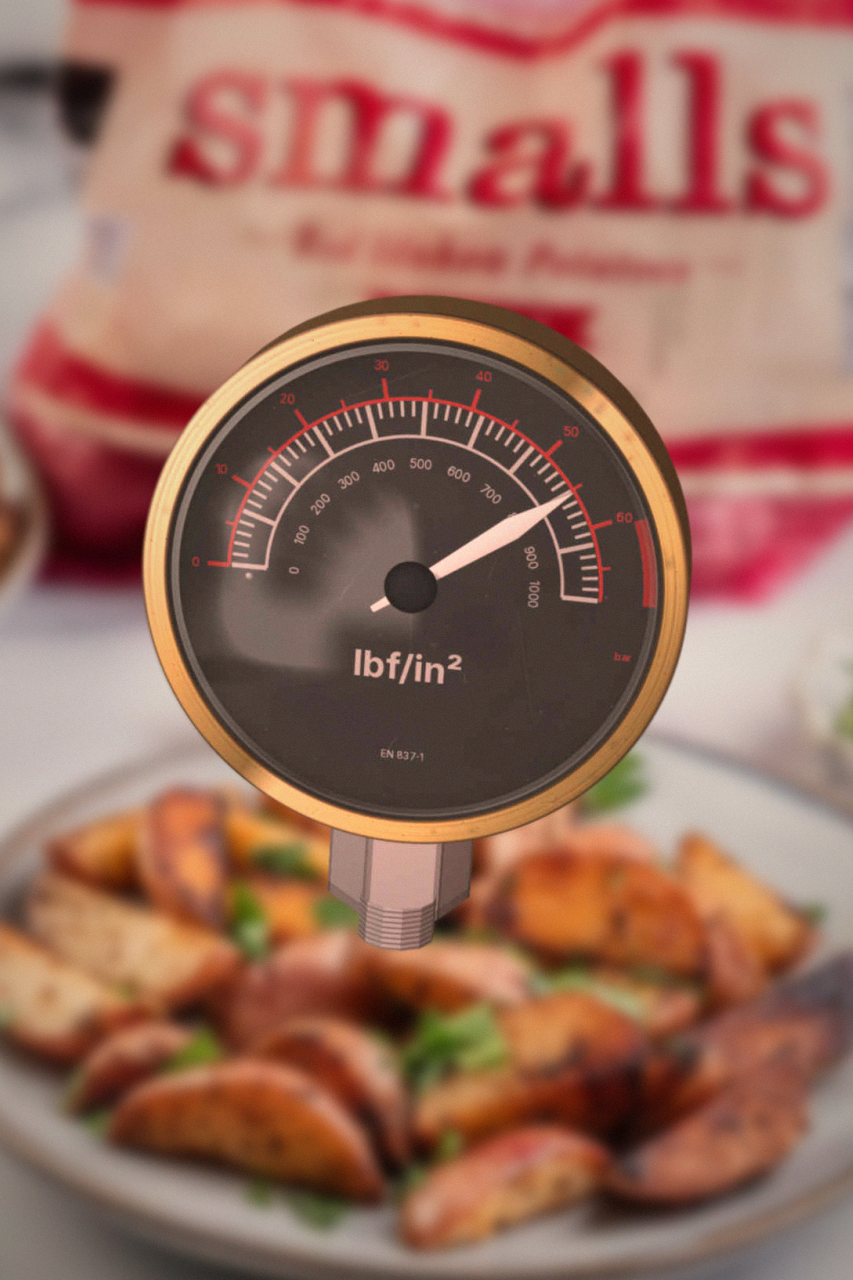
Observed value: {"value": 800, "unit": "psi"}
